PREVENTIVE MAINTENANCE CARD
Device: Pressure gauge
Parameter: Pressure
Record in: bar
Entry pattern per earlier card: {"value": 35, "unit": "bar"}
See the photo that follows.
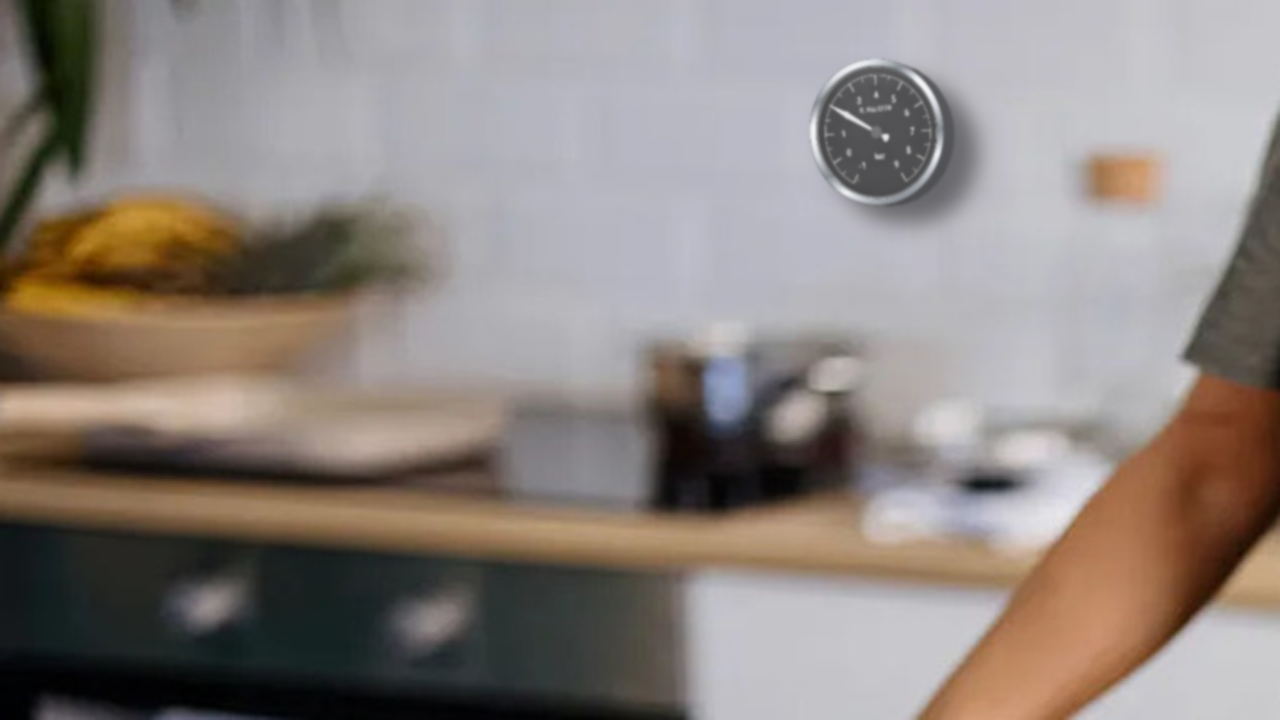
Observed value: {"value": 2, "unit": "bar"}
